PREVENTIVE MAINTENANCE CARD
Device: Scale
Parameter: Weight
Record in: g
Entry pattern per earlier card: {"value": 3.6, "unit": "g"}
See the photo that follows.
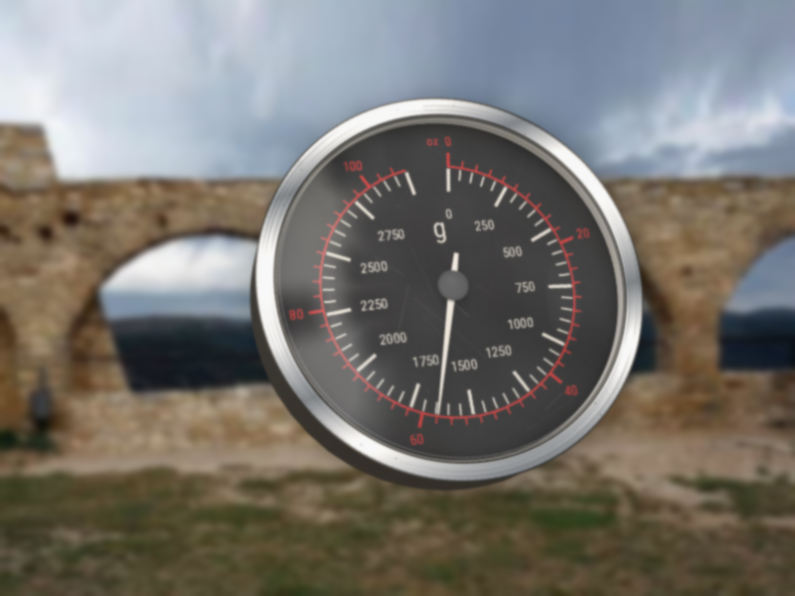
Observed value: {"value": 1650, "unit": "g"}
